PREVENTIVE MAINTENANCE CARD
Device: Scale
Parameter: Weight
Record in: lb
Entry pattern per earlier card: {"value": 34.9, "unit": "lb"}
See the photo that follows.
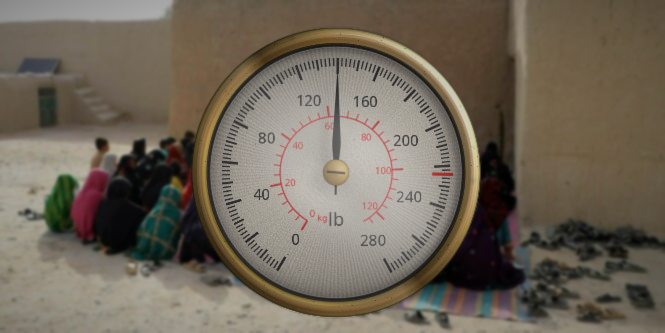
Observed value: {"value": 140, "unit": "lb"}
